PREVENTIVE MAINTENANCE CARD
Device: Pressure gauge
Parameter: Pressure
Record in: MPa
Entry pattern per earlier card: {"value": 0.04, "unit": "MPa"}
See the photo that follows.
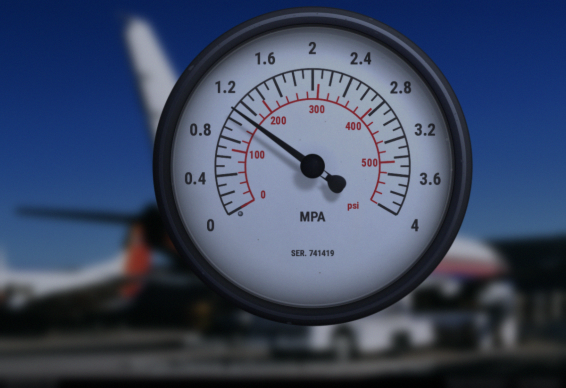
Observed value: {"value": 1.1, "unit": "MPa"}
